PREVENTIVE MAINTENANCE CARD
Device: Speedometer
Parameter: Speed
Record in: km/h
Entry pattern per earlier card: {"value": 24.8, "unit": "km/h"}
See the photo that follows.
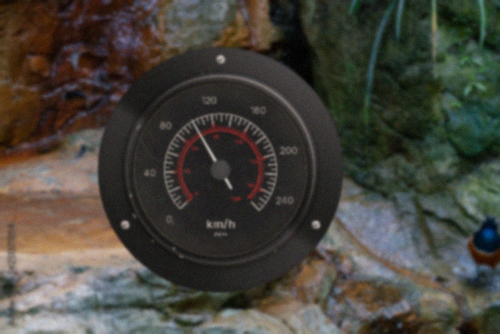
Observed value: {"value": 100, "unit": "km/h"}
